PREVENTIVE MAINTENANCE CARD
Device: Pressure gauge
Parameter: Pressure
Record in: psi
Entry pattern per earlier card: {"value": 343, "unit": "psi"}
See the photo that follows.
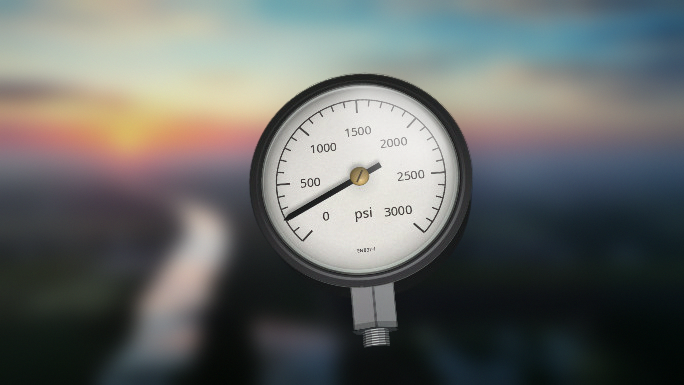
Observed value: {"value": 200, "unit": "psi"}
